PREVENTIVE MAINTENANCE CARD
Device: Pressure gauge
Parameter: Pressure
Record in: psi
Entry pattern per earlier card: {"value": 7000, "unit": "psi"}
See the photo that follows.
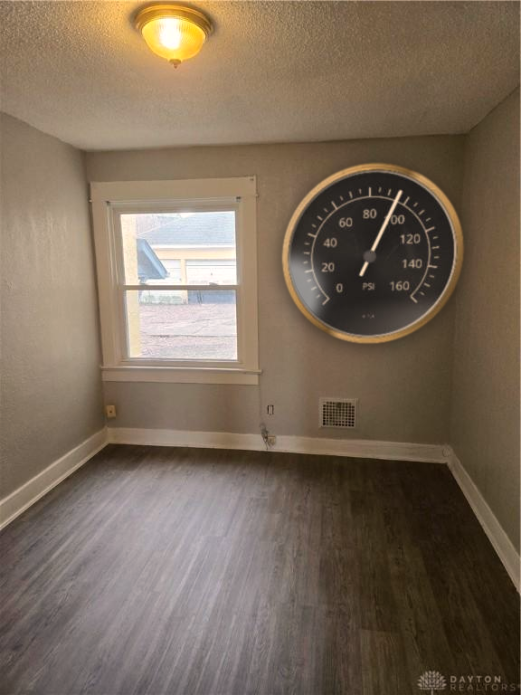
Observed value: {"value": 95, "unit": "psi"}
